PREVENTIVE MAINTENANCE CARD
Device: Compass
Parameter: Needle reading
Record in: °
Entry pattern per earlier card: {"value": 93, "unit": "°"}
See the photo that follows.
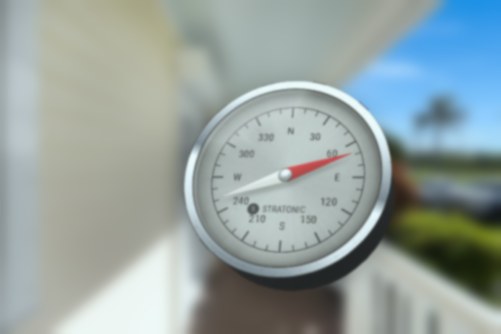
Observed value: {"value": 70, "unit": "°"}
